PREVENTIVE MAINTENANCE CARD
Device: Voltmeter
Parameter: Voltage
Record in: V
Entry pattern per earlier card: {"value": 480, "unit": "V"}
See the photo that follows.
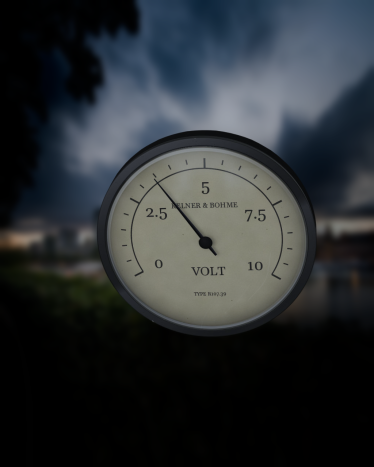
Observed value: {"value": 3.5, "unit": "V"}
